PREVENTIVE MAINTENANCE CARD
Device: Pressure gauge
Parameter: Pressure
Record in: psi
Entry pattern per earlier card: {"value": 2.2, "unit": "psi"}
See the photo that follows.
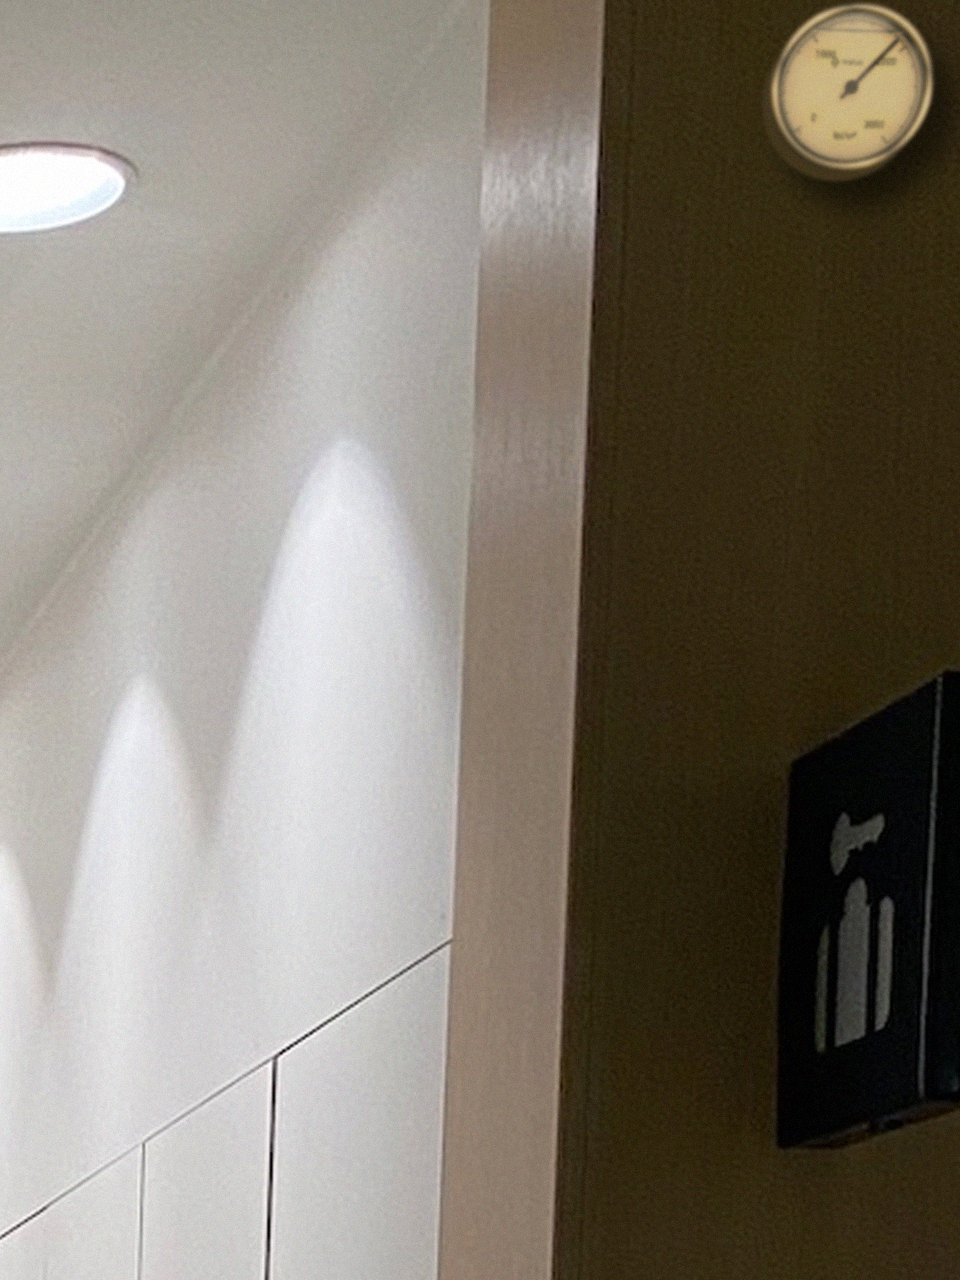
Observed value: {"value": 1900, "unit": "psi"}
